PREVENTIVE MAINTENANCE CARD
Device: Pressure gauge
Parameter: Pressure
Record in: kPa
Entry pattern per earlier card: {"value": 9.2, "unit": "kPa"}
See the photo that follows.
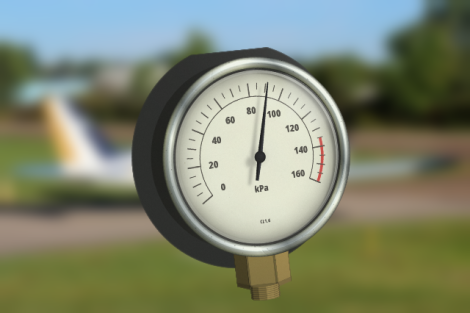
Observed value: {"value": 90, "unit": "kPa"}
